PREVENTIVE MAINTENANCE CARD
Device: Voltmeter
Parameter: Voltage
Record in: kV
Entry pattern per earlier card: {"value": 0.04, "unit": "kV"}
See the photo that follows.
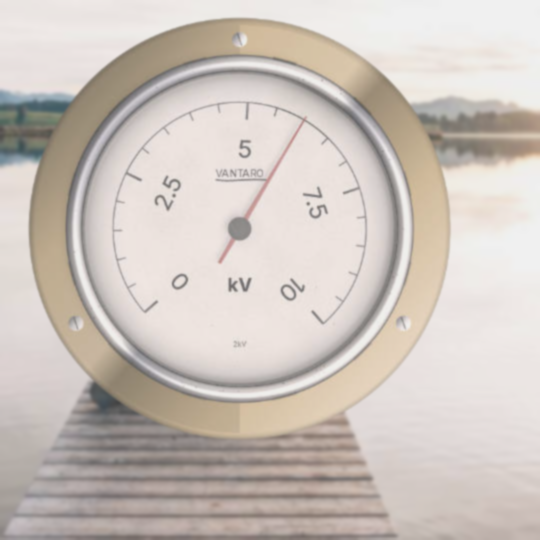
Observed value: {"value": 6, "unit": "kV"}
